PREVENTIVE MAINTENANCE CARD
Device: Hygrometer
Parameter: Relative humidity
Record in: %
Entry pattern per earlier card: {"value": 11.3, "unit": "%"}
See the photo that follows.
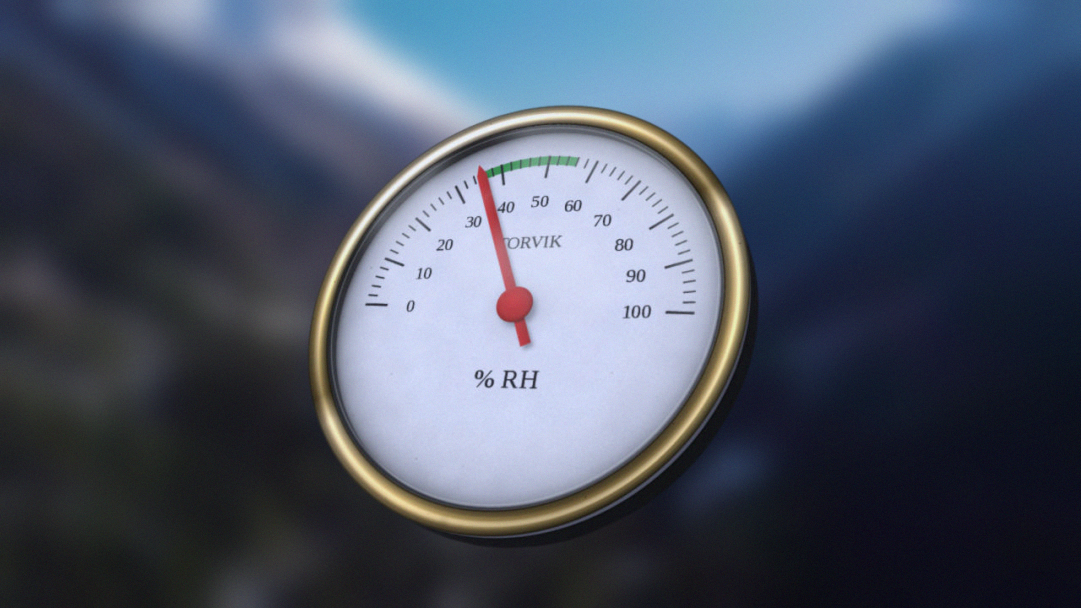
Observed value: {"value": 36, "unit": "%"}
